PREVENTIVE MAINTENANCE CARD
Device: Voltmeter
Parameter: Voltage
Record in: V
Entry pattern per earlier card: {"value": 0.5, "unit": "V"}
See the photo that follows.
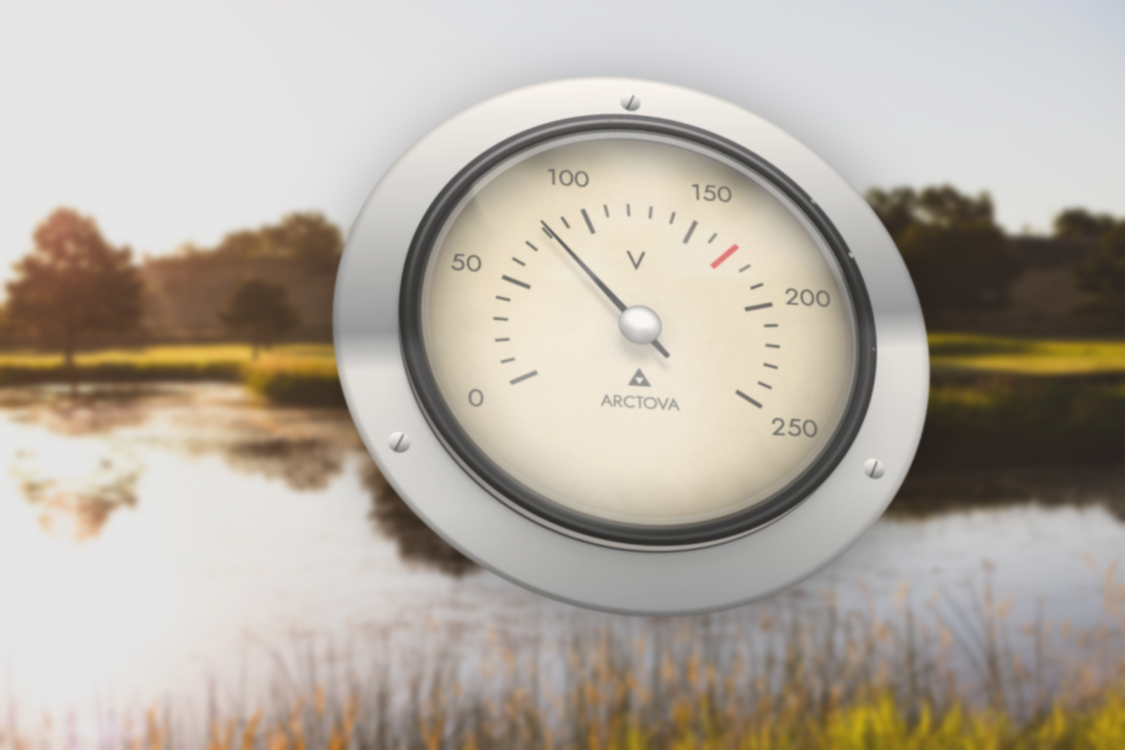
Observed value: {"value": 80, "unit": "V"}
